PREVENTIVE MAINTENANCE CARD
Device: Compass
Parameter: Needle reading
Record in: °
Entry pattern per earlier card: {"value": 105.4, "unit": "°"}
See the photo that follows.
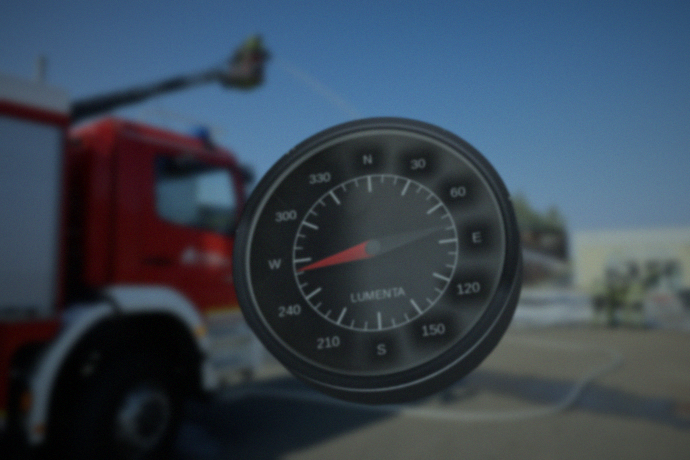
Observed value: {"value": 260, "unit": "°"}
